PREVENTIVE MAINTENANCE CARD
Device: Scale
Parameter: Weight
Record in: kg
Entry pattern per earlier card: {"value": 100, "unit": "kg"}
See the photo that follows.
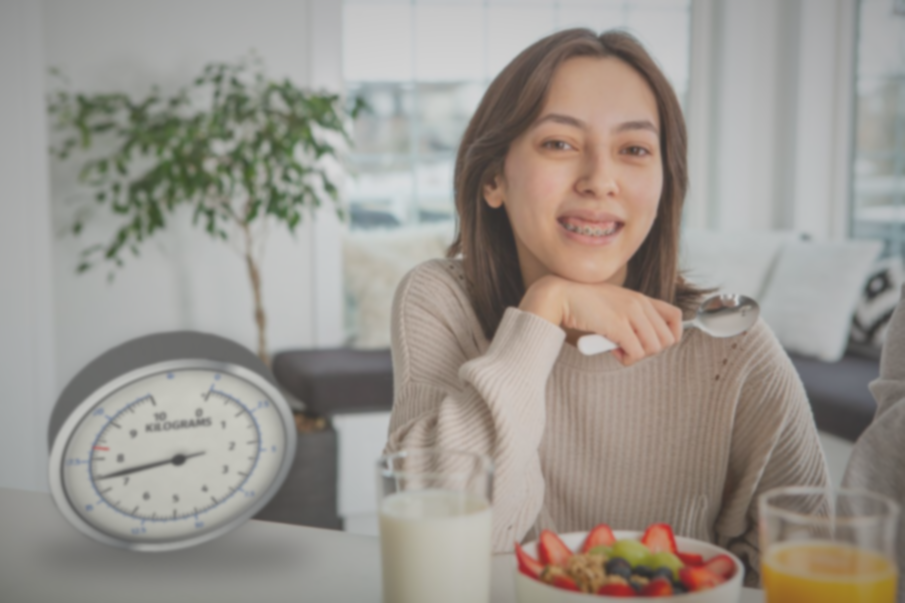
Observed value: {"value": 7.5, "unit": "kg"}
